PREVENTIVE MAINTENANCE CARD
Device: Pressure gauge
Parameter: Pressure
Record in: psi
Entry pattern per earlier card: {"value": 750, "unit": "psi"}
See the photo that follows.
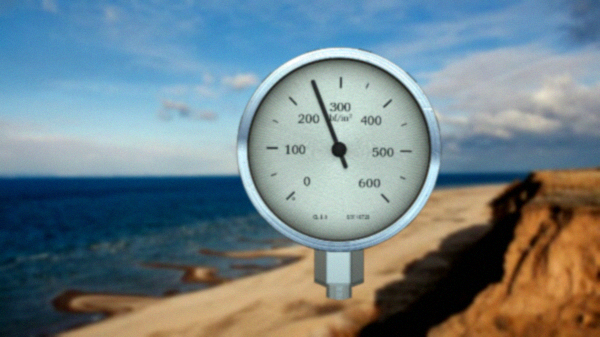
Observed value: {"value": 250, "unit": "psi"}
